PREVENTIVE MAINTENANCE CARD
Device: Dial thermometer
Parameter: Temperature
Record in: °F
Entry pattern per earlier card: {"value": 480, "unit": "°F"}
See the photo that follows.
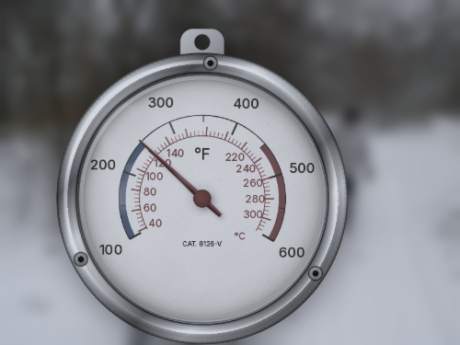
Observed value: {"value": 250, "unit": "°F"}
